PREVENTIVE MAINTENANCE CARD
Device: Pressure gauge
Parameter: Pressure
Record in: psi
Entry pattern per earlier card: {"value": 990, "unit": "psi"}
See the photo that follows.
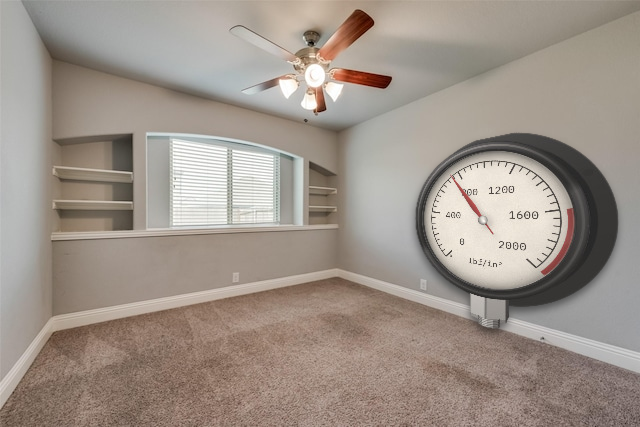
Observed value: {"value": 750, "unit": "psi"}
